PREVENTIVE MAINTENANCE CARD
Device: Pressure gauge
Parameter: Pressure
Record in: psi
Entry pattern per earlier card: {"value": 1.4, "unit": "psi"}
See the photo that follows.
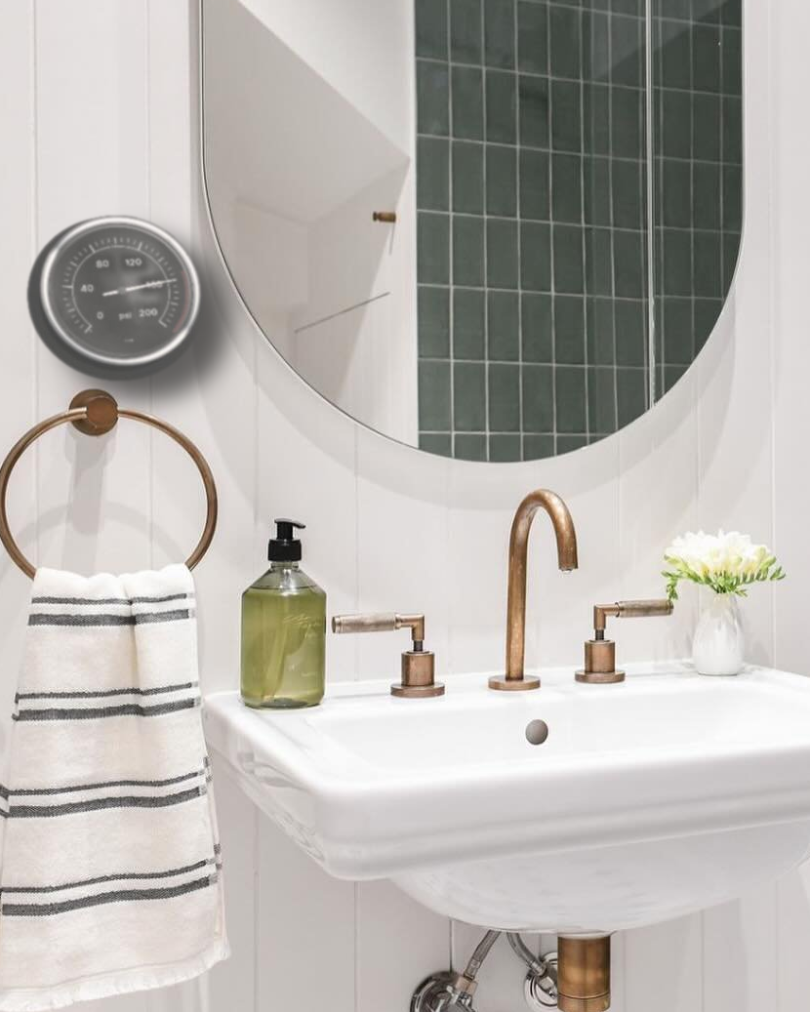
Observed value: {"value": 160, "unit": "psi"}
